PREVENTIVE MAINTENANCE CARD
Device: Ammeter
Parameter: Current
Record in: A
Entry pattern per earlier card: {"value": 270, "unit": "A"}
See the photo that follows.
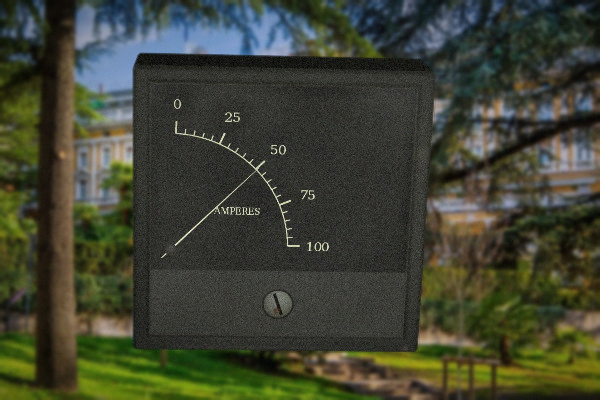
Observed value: {"value": 50, "unit": "A"}
